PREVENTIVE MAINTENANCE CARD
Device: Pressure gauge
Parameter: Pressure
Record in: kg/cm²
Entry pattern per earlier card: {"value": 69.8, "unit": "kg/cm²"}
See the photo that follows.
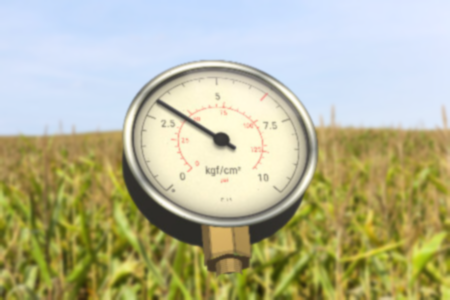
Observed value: {"value": 3, "unit": "kg/cm²"}
